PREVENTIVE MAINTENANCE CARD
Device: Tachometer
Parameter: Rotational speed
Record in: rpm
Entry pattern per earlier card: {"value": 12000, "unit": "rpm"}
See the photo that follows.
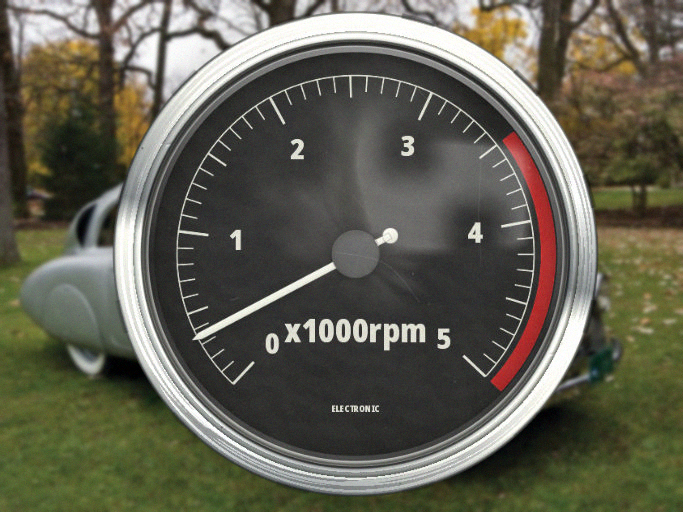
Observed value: {"value": 350, "unit": "rpm"}
